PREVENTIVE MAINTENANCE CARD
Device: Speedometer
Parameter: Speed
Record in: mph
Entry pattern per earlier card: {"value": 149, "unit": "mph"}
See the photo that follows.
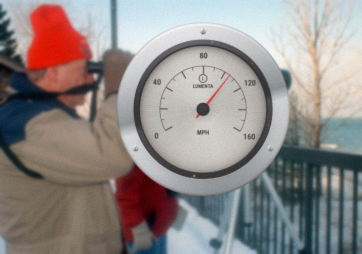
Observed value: {"value": 105, "unit": "mph"}
